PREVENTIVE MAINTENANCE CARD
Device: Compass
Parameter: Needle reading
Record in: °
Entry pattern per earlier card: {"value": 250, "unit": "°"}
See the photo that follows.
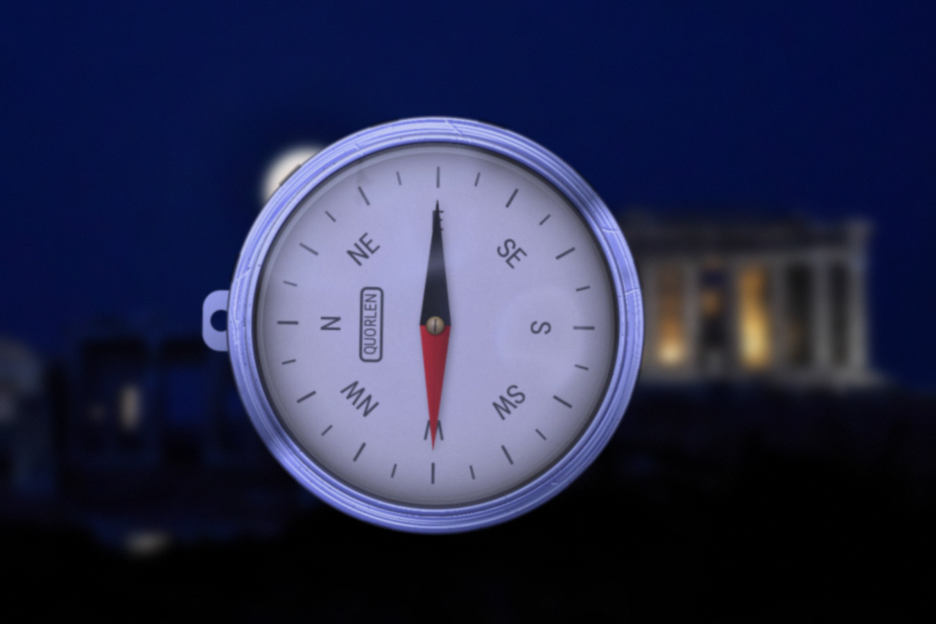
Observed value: {"value": 270, "unit": "°"}
